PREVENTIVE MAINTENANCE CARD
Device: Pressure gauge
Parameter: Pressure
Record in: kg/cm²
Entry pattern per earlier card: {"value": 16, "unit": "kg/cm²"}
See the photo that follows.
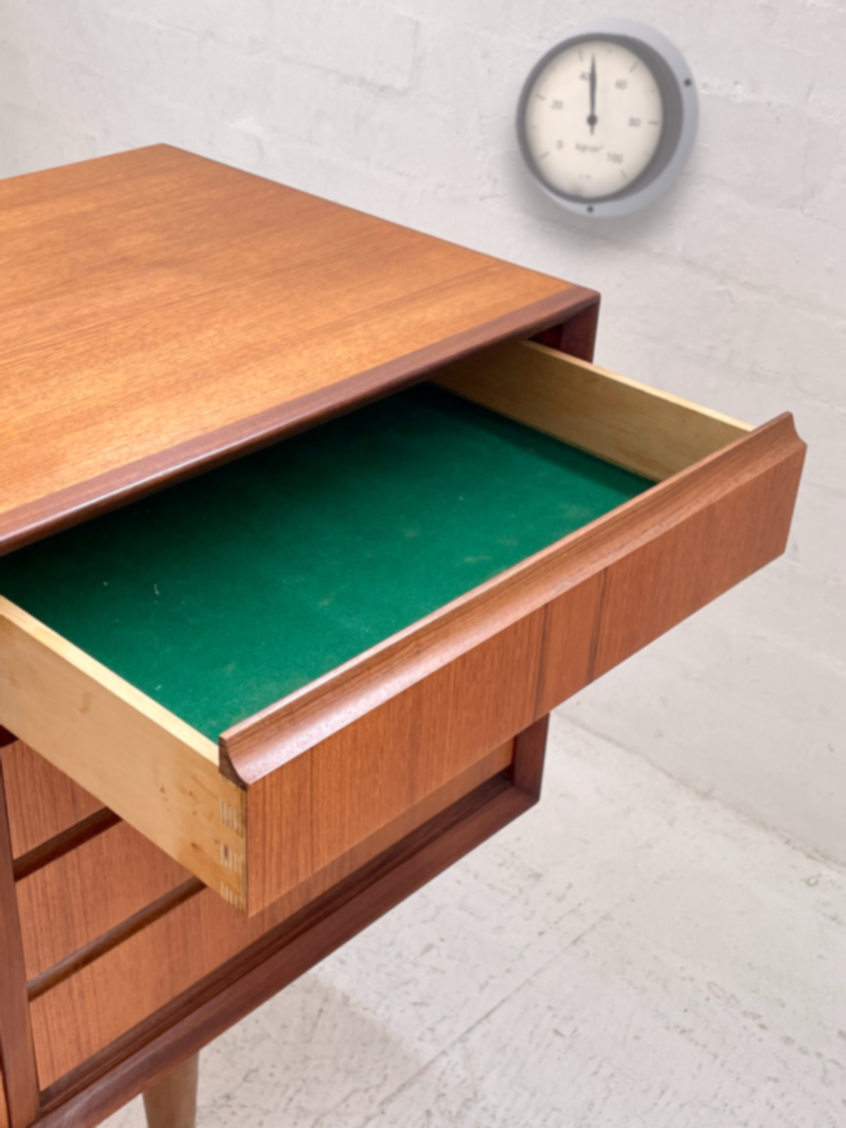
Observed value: {"value": 45, "unit": "kg/cm²"}
